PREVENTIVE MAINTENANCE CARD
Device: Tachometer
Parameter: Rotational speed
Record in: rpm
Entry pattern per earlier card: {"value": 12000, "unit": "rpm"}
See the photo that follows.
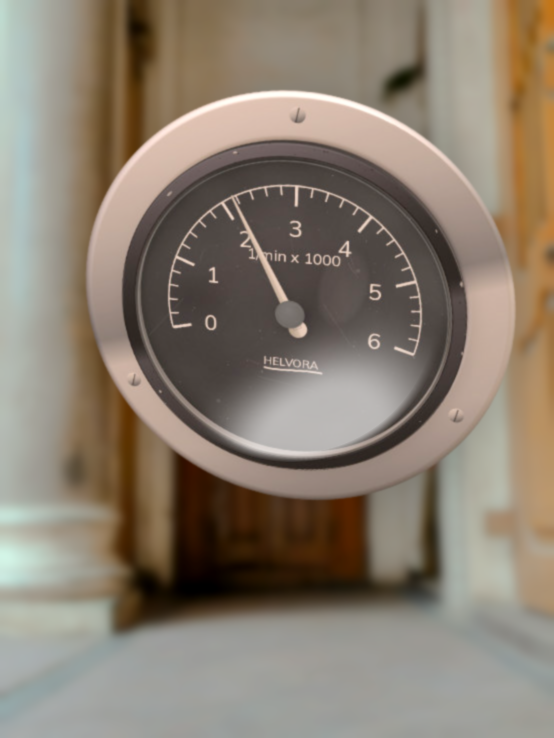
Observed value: {"value": 2200, "unit": "rpm"}
